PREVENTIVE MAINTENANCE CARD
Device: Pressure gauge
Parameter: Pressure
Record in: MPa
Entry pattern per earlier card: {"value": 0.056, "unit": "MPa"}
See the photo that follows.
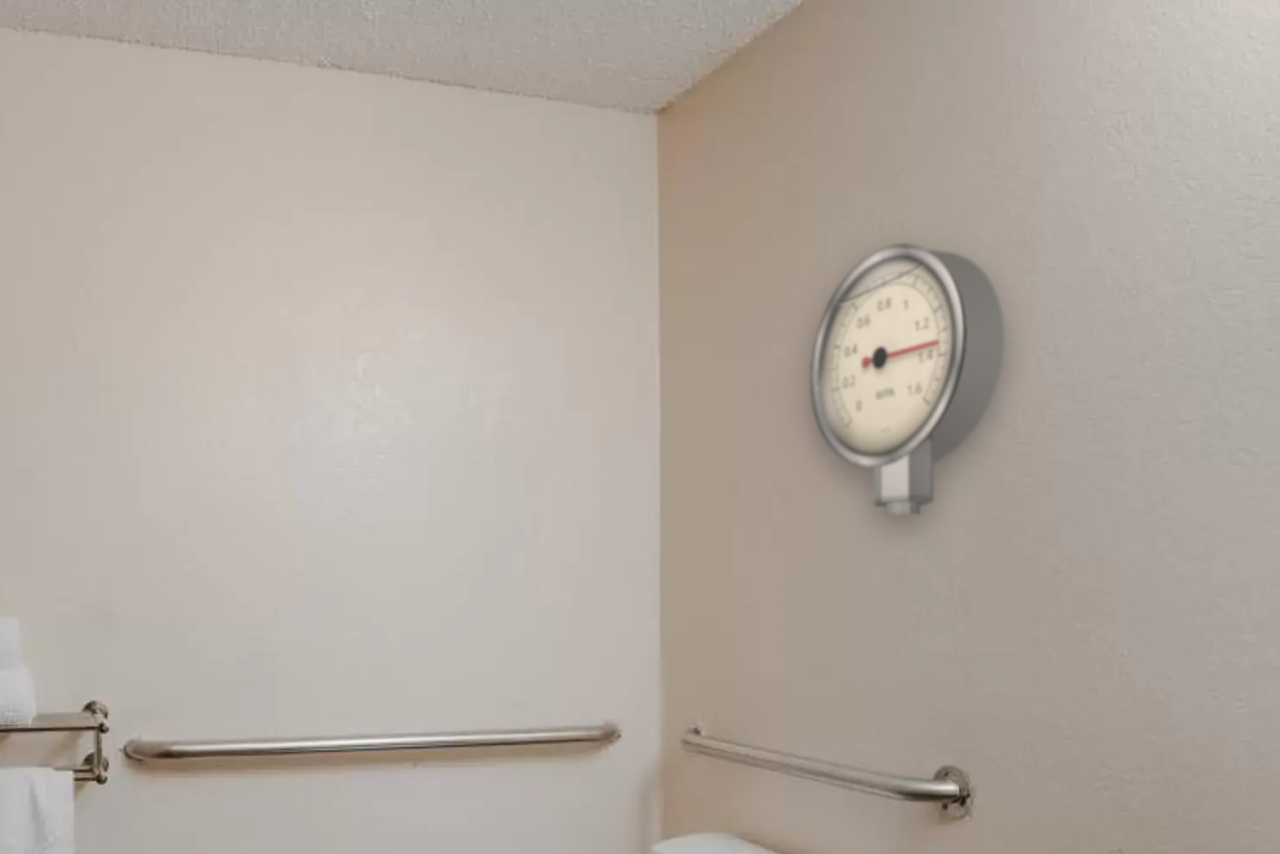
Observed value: {"value": 1.35, "unit": "MPa"}
